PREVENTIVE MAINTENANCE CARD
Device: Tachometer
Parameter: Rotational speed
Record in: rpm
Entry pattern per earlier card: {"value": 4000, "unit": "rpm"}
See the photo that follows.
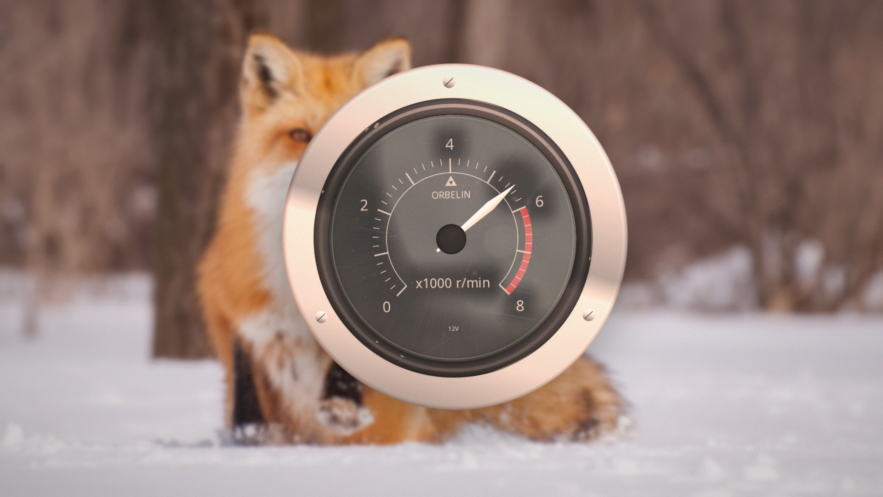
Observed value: {"value": 5500, "unit": "rpm"}
